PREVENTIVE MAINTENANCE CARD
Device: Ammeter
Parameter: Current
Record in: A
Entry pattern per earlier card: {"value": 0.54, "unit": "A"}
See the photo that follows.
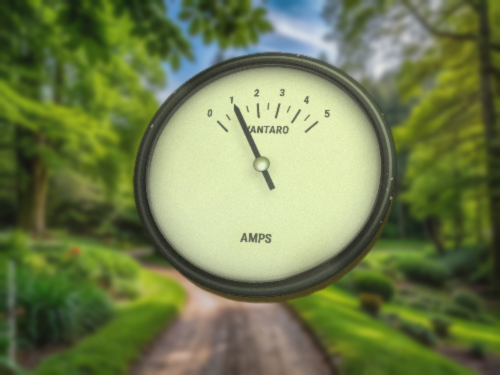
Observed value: {"value": 1, "unit": "A"}
